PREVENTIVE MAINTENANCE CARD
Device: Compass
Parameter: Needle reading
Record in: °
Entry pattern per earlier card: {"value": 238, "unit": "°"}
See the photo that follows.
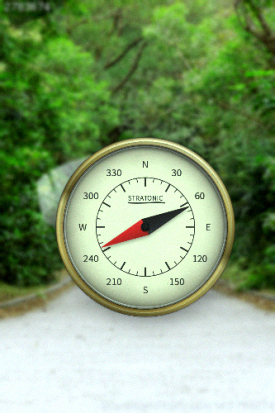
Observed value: {"value": 245, "unit": "°"}
